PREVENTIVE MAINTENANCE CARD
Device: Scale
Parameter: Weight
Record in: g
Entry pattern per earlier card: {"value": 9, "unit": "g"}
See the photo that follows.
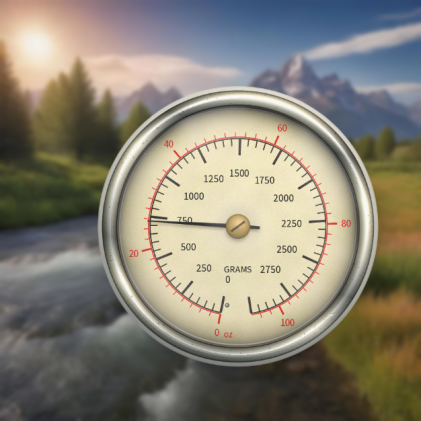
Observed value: {"value": 725, "unit": "g"}
